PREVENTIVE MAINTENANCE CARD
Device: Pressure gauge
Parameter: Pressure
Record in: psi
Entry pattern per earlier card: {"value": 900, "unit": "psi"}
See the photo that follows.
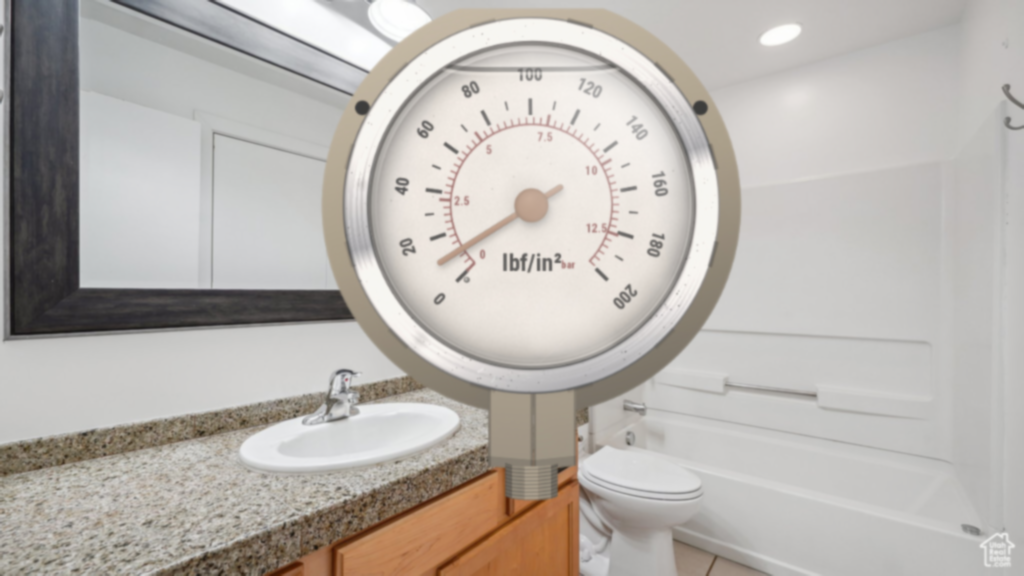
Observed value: {"value": 10, "unit": "psi"}
